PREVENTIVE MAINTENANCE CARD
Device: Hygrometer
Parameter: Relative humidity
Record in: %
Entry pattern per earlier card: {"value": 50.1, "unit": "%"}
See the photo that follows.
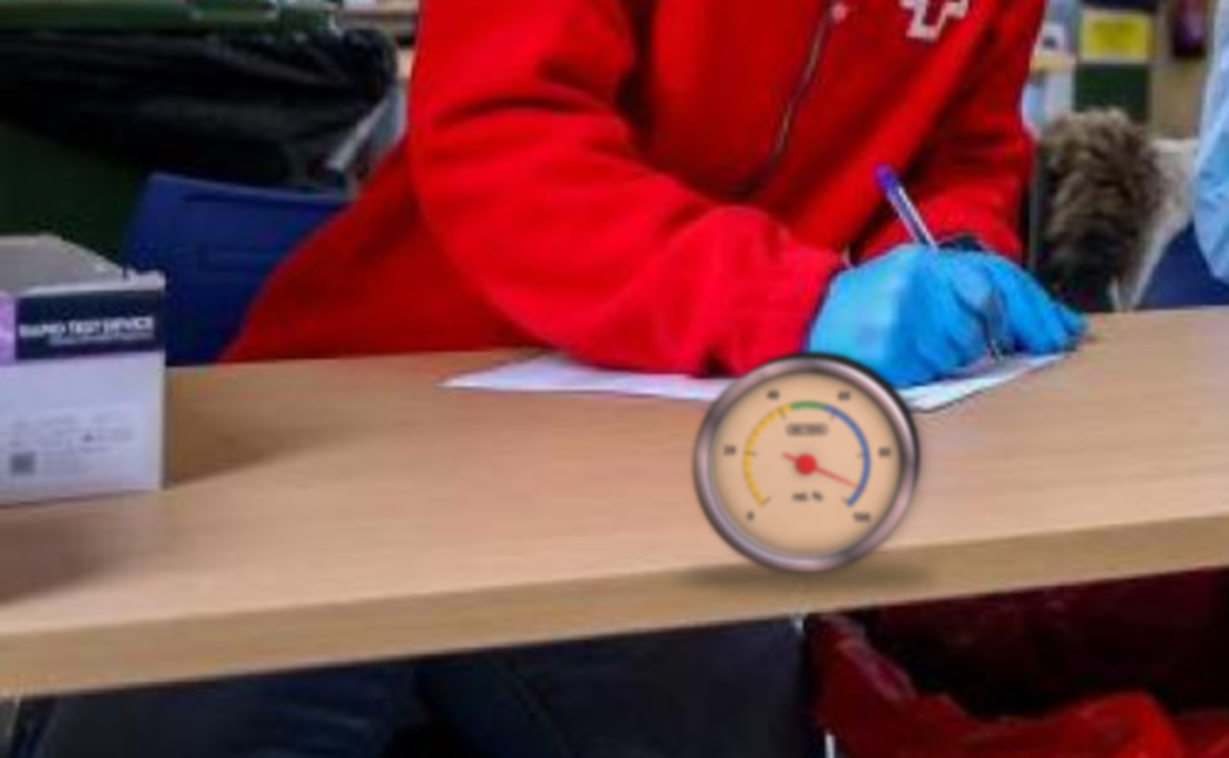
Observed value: {"value": 92, "unit": "%"}
